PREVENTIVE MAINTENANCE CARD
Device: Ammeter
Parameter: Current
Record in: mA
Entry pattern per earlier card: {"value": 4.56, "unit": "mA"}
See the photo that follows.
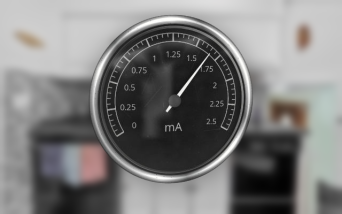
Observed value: {"value": 1.65, "unit": "mA"}
